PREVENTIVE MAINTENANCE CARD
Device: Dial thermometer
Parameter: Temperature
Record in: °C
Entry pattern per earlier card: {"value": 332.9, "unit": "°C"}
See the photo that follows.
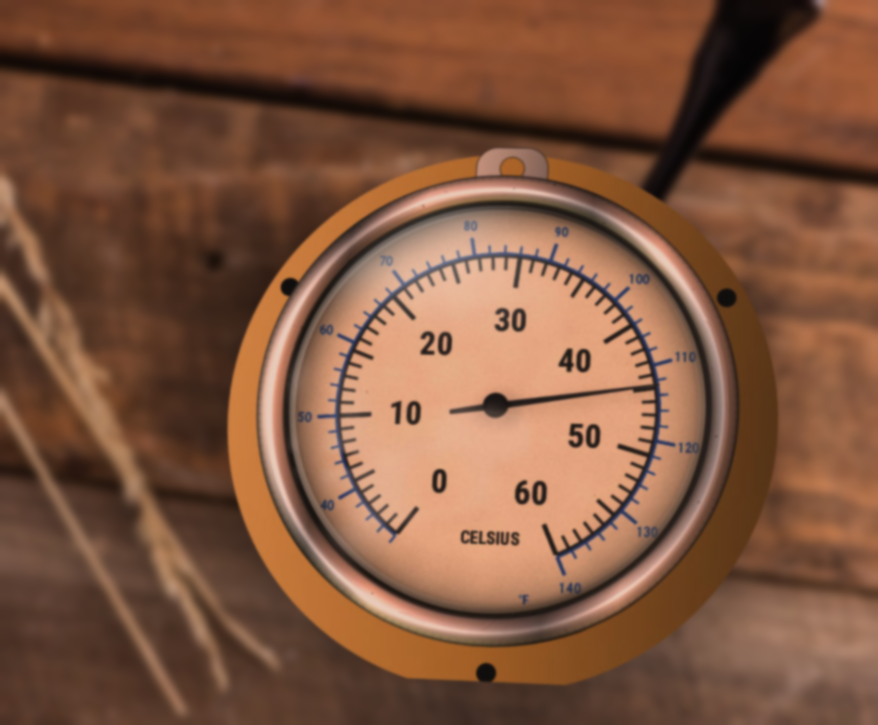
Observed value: {"value": 45, "unit": "°C"}
